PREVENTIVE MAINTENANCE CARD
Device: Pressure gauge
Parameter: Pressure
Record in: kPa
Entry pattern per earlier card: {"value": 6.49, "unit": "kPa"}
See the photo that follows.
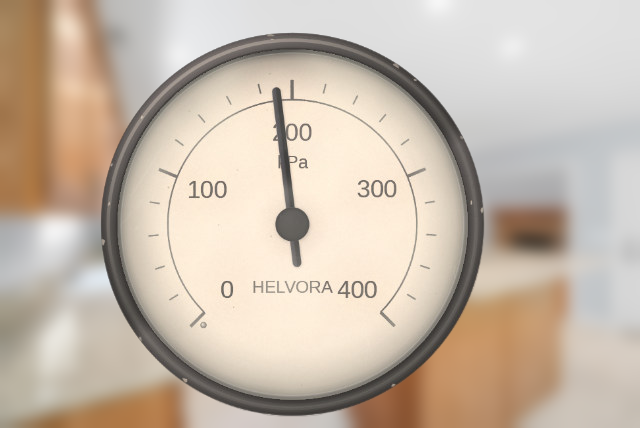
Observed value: {"value": 190, "unit": "kPa"}
